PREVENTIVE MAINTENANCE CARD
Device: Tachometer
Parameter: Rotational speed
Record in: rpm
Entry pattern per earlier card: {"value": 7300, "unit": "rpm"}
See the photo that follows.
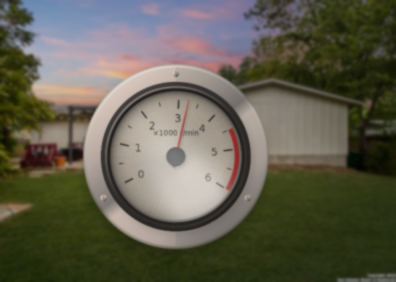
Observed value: {"value": 3250, "unit": "rpm"}
